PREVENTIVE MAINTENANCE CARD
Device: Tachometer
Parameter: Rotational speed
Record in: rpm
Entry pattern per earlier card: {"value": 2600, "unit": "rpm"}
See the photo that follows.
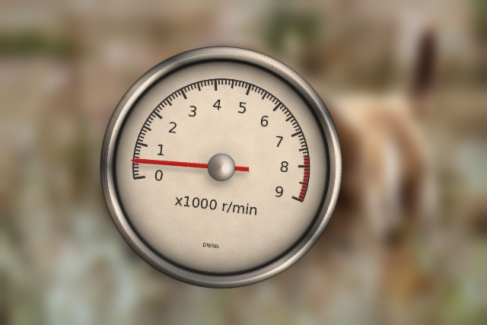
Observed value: {"value": 500, "unit": "rpm"}
